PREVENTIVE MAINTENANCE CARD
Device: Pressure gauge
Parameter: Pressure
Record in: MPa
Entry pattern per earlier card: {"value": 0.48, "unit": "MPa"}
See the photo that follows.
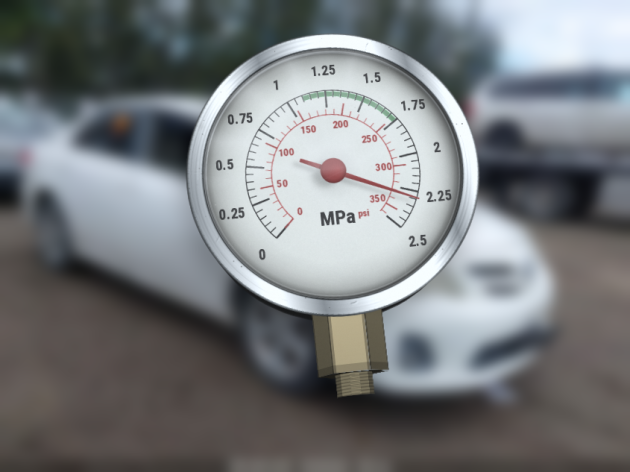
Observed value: {"value": 2.3, "unit": "MPa"}
